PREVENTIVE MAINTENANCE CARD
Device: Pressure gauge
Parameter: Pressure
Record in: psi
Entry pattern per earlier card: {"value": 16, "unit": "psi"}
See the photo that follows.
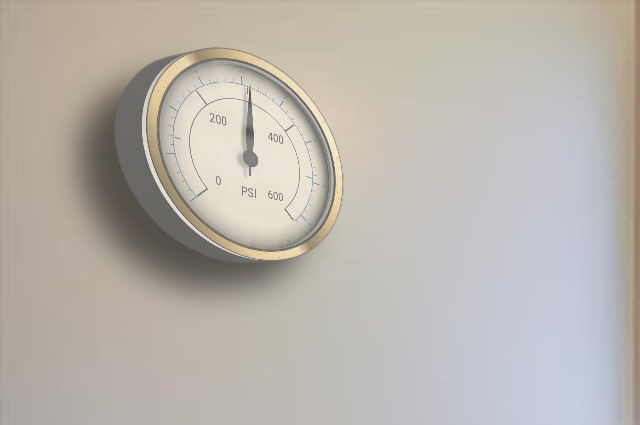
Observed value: {"value": 300, "unit": "psi"}
